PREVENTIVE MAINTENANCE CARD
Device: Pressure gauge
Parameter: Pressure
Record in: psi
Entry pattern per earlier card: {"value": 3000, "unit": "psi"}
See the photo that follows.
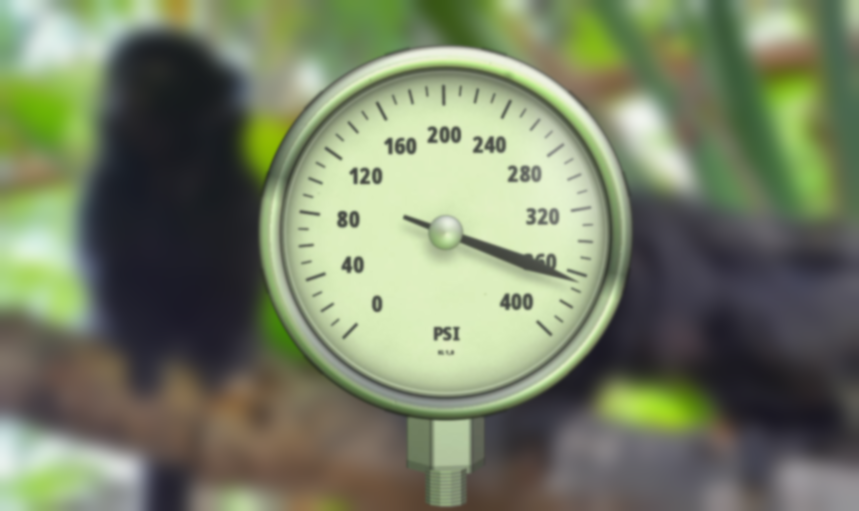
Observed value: {"value": 365, "unit": "psi"}
